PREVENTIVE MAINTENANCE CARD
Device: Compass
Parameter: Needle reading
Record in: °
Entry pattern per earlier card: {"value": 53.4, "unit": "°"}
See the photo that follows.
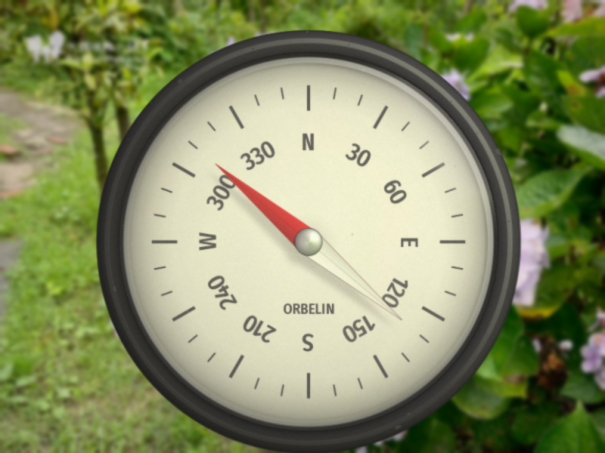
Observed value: {"value": 310, "unit": "°"}
